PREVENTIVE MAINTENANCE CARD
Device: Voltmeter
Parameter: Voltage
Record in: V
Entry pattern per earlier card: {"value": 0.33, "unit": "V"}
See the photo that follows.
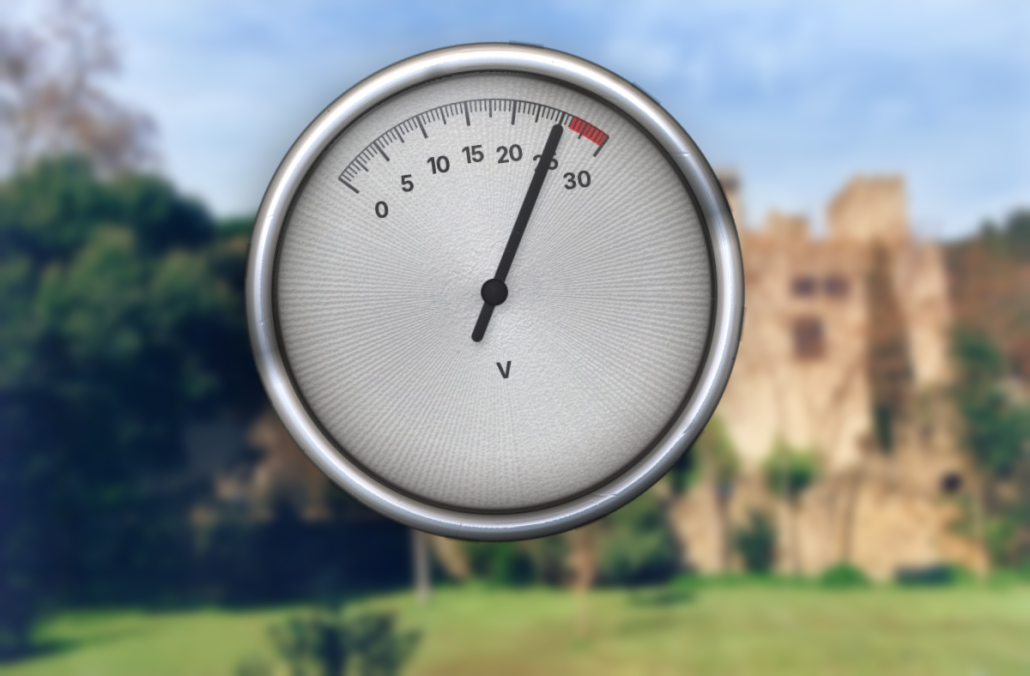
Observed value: {"value": 25, "unit": "V"}
